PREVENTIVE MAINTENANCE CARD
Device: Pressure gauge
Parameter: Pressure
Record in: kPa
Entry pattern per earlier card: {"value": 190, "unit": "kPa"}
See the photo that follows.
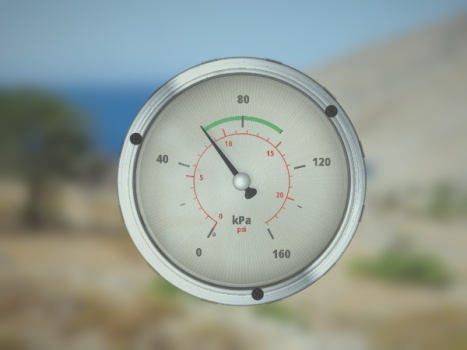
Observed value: {"value": 60, "unit": "kPa"}
